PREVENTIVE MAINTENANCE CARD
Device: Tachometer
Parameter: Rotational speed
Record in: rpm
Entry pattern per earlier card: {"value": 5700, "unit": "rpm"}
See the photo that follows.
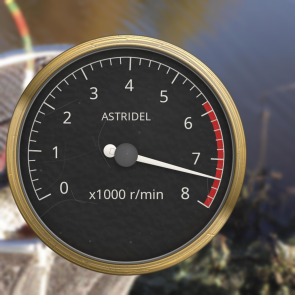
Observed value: {"value": 7400, "unit": "rpm"}
